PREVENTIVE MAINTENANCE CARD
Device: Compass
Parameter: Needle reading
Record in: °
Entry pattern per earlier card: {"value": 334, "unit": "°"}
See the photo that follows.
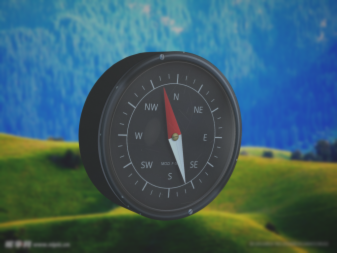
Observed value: {"value": 340, "unit": "°"}
